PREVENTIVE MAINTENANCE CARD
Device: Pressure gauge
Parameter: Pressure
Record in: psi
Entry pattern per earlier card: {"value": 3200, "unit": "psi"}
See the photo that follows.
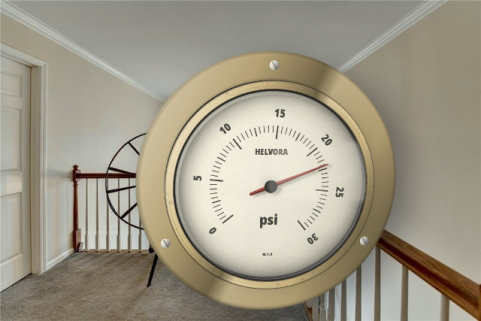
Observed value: {"value": 22, "unit": "psi"}
